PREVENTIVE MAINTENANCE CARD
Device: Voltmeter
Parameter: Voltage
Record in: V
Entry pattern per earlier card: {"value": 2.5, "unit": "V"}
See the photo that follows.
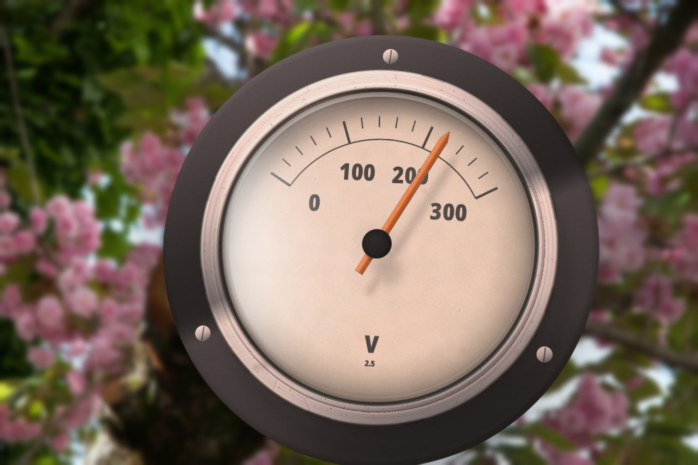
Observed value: {"value": 220, "unit": "V"}
